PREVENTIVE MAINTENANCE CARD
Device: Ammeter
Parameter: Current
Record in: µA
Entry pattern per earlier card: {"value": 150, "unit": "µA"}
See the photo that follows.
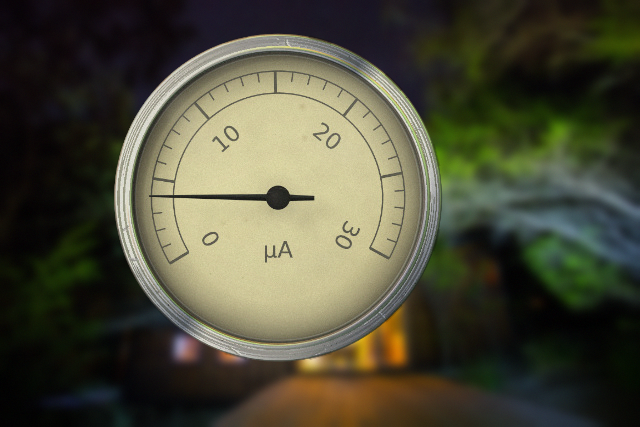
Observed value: {"value": 4, "unit": "µA"}
